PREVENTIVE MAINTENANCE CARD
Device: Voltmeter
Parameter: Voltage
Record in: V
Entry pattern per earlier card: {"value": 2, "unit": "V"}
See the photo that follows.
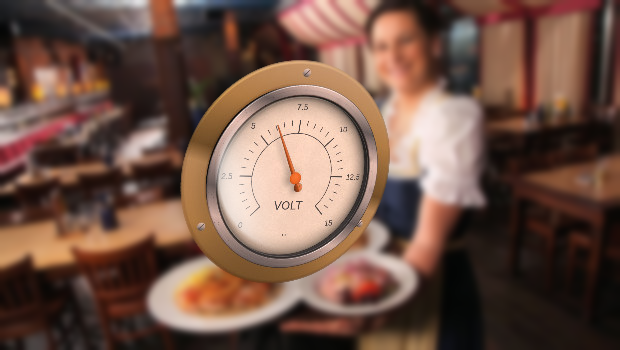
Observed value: {"value": 6, "unit": "V"}
